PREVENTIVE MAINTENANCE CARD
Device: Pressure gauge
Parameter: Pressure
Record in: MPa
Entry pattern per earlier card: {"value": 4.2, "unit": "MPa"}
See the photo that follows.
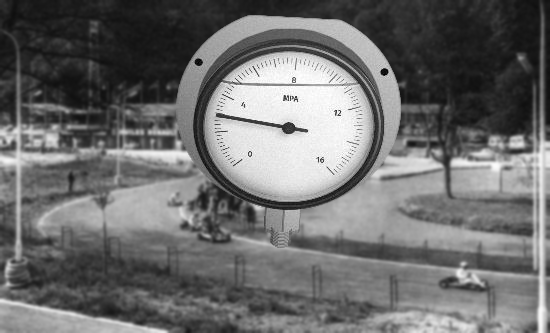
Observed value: {"value": 3, "unit": "MPa"}
